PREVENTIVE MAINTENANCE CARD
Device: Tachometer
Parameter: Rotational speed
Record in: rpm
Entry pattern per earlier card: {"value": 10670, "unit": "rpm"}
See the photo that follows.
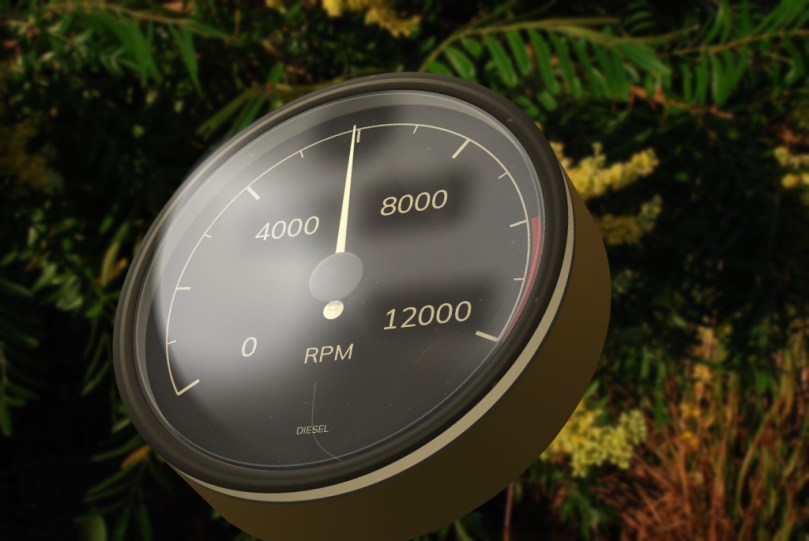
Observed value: {"value": 6000, "unit": "rpm"}
